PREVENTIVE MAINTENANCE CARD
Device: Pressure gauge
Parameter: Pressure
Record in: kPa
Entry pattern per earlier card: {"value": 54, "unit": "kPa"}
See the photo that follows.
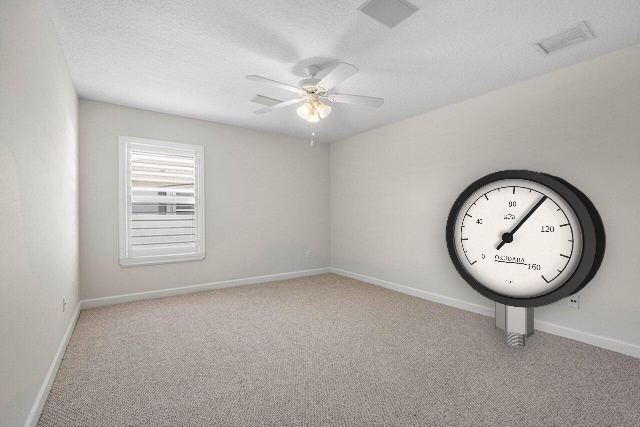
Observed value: {"value": 100, "unit": "kPa"}
